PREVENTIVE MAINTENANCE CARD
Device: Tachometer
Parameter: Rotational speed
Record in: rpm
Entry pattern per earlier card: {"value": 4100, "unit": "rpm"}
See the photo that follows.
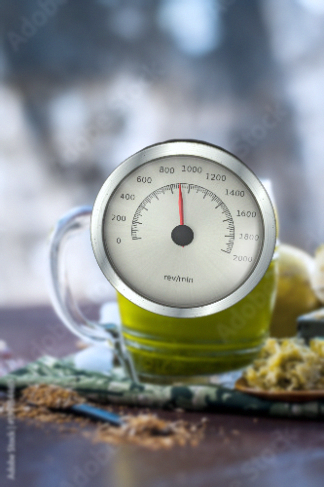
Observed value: {"value": 900, "unit": "rpm"}
